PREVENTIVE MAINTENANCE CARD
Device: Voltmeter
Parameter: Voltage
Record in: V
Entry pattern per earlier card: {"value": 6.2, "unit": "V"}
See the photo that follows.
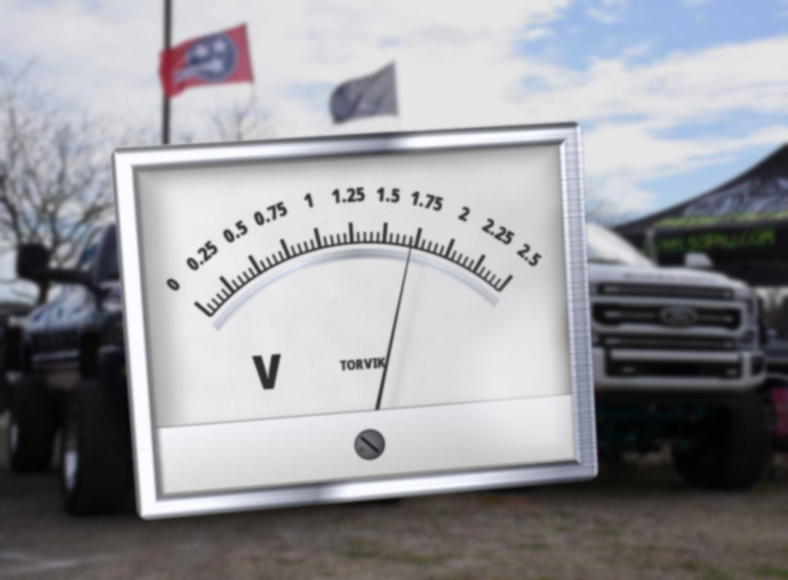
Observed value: {"value": 1.7, "unit": "V"}
